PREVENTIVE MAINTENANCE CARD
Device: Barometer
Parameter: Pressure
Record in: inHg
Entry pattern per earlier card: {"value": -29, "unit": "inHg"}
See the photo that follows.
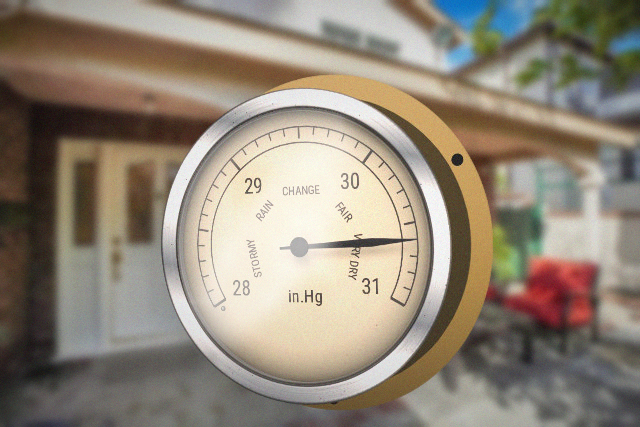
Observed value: {"value": 30.6, "unit": "inHg"}
